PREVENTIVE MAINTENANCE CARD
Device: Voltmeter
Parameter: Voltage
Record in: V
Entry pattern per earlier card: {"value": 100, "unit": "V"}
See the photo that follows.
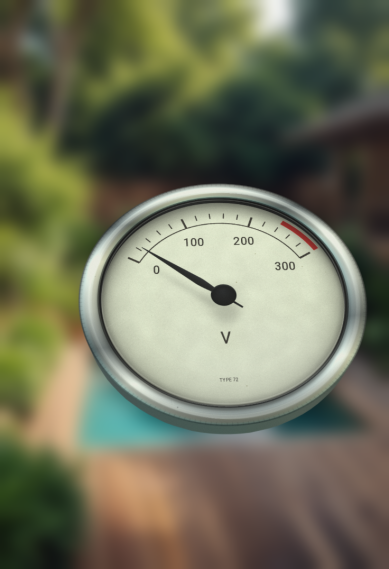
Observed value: {"value": 20, "unit": "V"}
